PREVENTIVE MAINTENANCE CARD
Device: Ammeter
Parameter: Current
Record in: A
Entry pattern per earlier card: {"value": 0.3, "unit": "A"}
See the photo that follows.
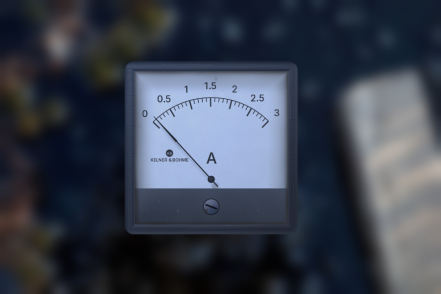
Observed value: {"value": 0.1, "unit": "A"}
